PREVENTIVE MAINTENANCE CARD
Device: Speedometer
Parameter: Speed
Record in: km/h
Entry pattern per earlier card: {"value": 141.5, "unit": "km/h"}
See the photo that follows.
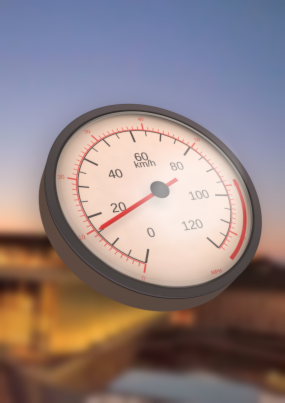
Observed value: {"value": 15, "unit": "km/h"}
